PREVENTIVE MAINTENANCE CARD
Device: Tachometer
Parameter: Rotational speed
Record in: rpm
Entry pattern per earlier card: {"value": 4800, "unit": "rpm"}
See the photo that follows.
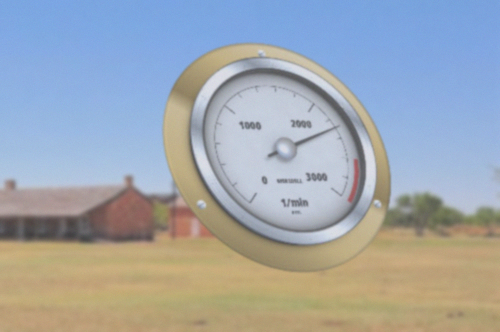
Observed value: {"value": 2300, "unit": "rpm"}
